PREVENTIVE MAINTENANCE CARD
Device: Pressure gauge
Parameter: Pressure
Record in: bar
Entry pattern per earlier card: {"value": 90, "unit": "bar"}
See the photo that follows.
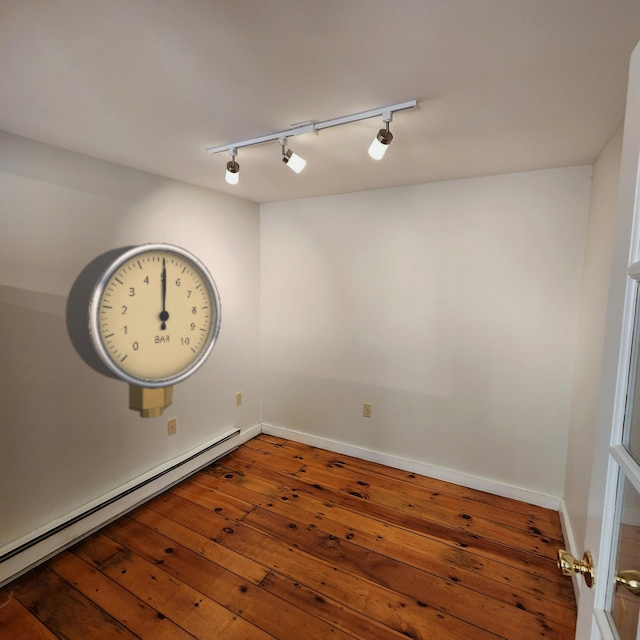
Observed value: {"value": 5, "unit": "bar"}
